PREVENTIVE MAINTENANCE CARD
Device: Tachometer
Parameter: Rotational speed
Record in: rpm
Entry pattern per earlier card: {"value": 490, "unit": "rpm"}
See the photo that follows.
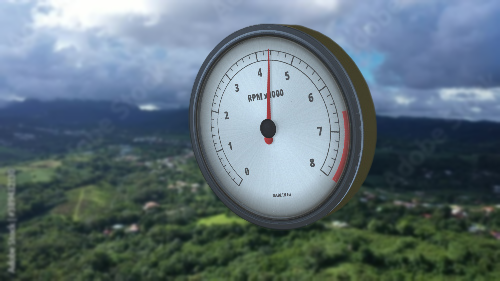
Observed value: {"value": 4400, "unit": "rpm"}
